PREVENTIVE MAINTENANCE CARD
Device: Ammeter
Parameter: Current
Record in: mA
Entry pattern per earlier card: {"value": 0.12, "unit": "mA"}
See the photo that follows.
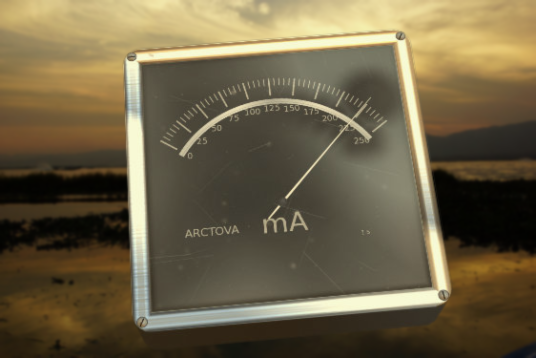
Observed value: {"value": 225, "unit": "mA"}
